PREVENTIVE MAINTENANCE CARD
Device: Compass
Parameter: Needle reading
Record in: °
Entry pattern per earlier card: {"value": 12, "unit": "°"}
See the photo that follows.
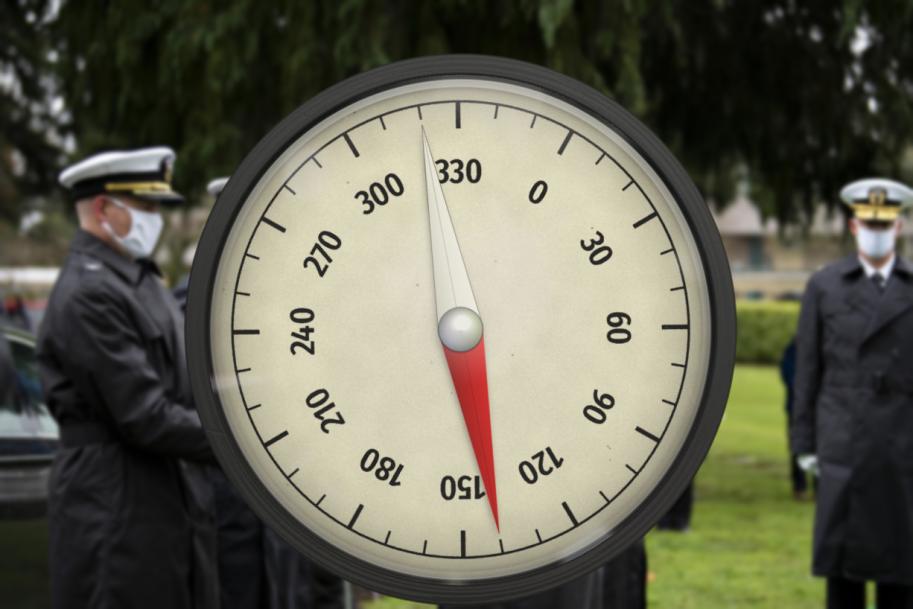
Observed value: {"value": 140, "unit": "°"}
